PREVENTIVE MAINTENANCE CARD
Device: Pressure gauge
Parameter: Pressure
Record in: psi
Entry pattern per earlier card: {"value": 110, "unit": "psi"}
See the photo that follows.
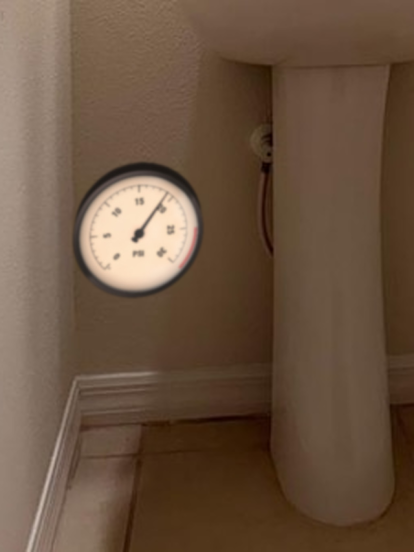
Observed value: {"value": 19, "unit": "psi"}
